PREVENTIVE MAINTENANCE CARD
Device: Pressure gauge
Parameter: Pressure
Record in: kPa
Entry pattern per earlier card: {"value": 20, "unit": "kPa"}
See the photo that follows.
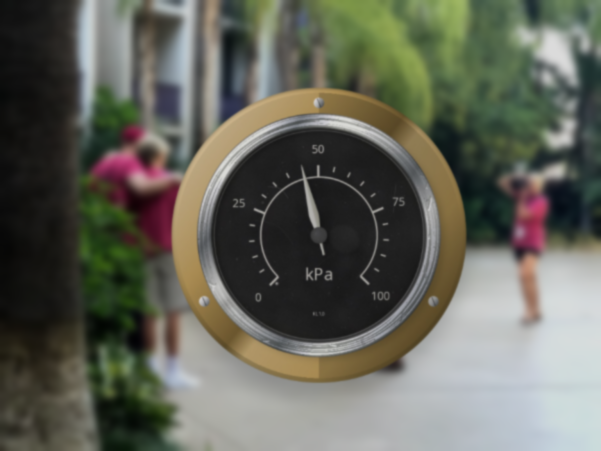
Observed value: {"value": 45, "unit": "kPa"}
